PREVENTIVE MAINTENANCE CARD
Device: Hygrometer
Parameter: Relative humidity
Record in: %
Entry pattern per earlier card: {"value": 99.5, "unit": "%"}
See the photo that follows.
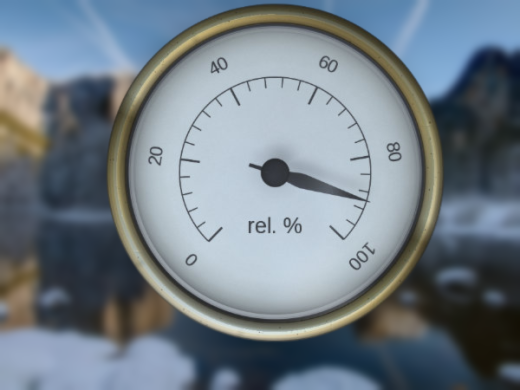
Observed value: {"value": 90, "unit": "%"}
